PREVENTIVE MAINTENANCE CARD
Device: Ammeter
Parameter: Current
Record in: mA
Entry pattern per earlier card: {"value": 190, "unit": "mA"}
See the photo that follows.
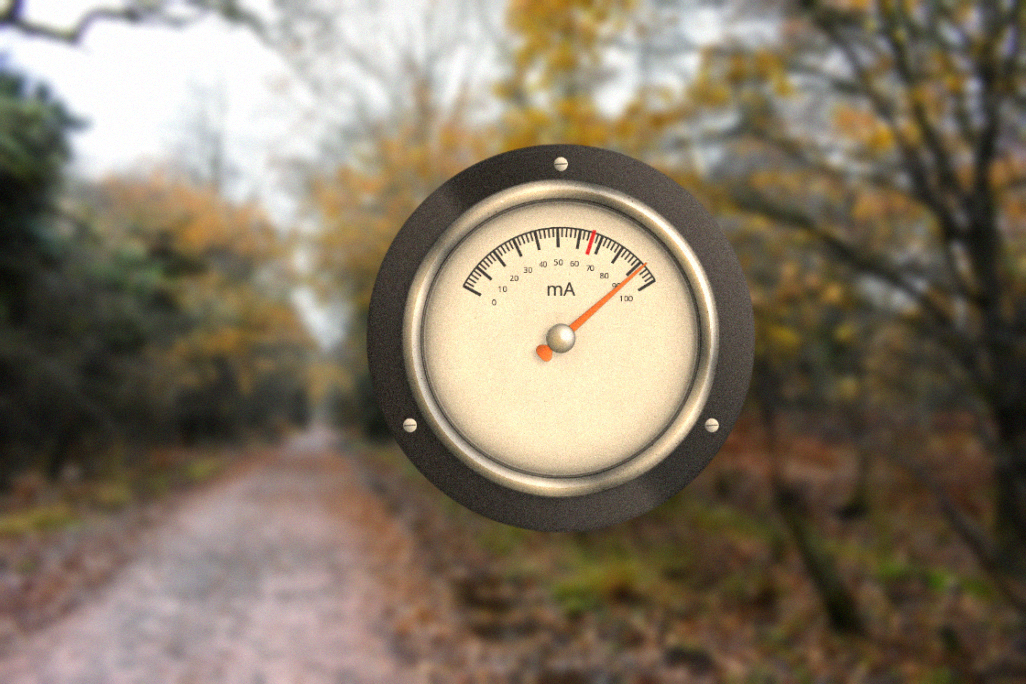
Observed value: {"value": 92, "unit": "mA"}
